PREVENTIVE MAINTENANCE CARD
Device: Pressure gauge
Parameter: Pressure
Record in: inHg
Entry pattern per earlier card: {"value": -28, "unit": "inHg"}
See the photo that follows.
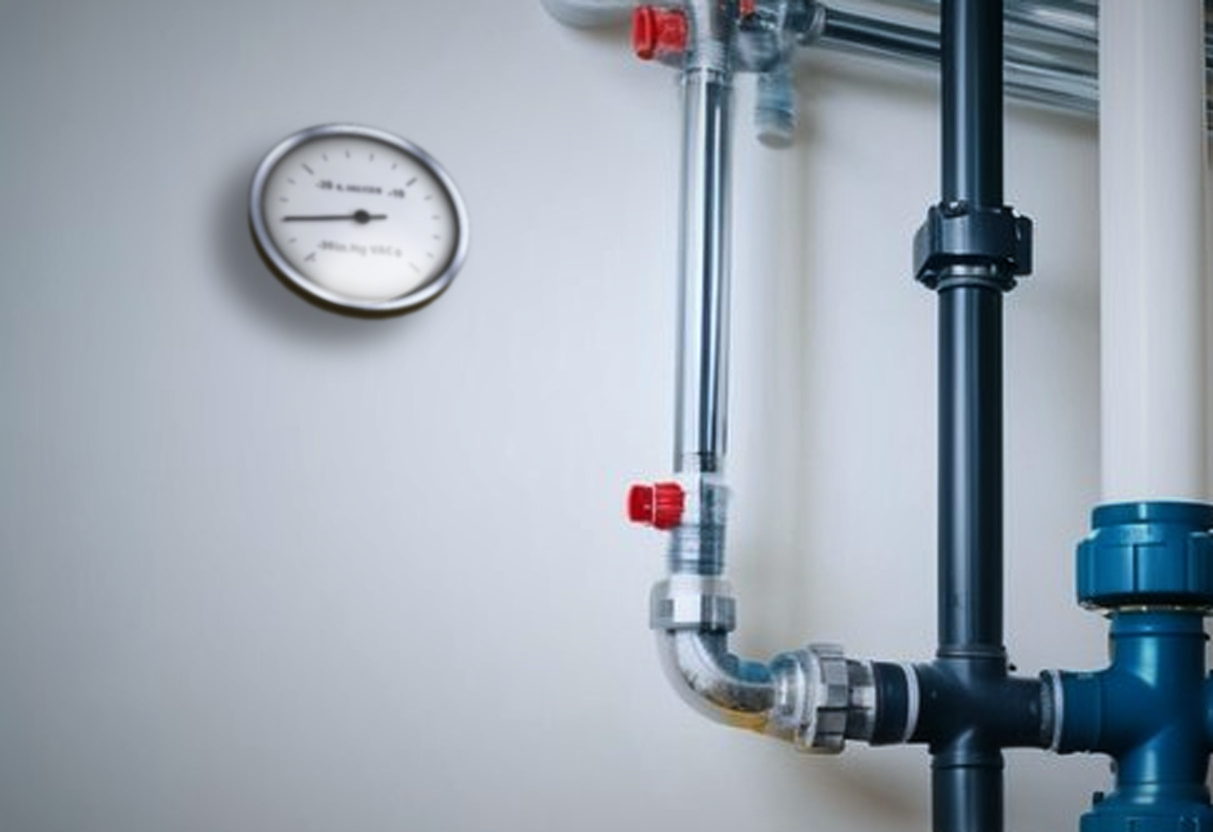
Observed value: {"value": -26, "unit": "inHg"}
